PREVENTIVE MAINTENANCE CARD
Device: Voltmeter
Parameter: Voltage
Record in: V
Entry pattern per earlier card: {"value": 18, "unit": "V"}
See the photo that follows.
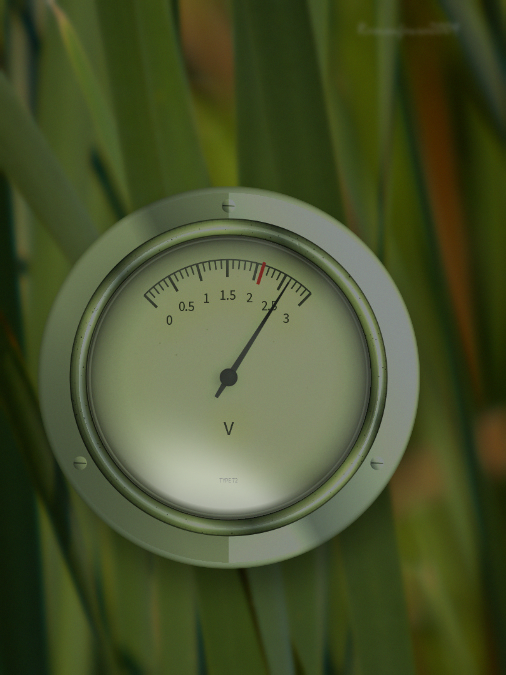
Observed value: {"value": 2.6, "unit": "V"}
